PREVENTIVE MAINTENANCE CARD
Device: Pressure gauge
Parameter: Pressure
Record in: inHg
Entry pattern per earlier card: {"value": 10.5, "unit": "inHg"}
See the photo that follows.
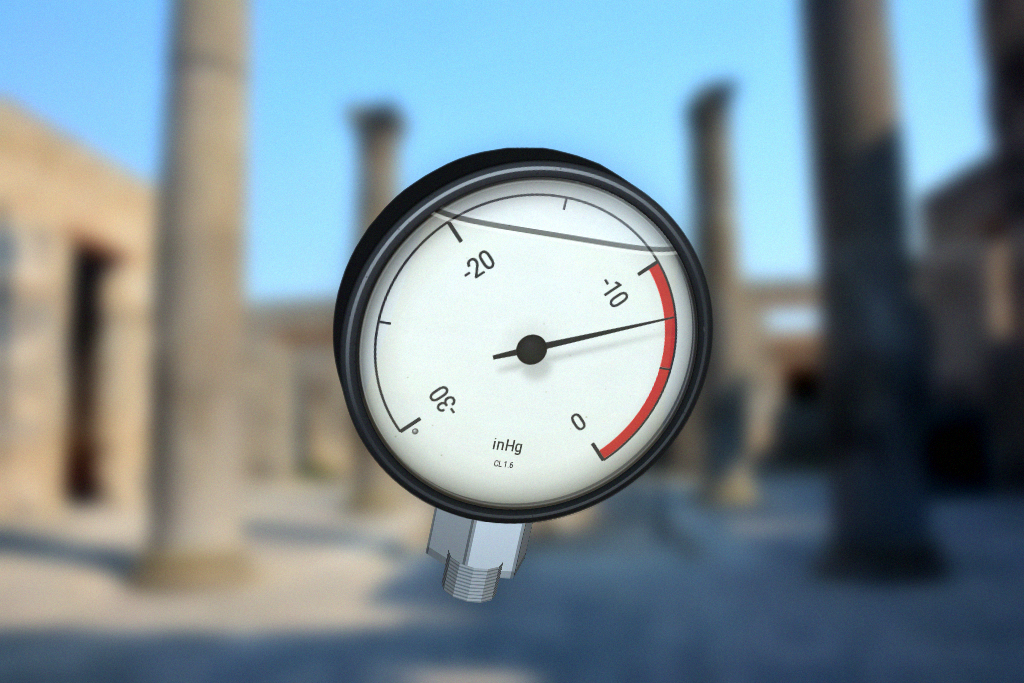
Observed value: {"value": -7.5, "unit": "inHg"}
